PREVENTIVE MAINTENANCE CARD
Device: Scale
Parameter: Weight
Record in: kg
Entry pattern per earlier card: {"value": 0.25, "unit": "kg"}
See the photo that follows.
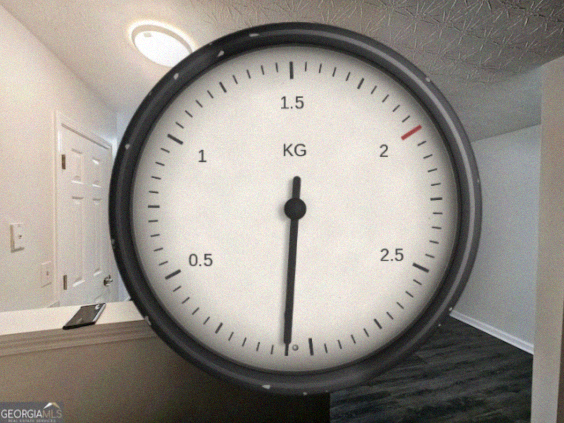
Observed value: {"value": 0, "unit": "kg"}
